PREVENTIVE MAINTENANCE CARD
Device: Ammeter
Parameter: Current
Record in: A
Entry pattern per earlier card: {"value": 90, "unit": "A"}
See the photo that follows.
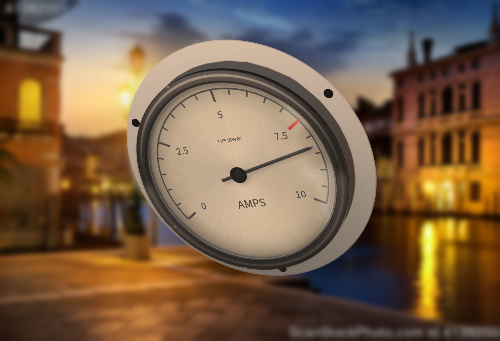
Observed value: {"value": 8.25, "unit": "A"}
